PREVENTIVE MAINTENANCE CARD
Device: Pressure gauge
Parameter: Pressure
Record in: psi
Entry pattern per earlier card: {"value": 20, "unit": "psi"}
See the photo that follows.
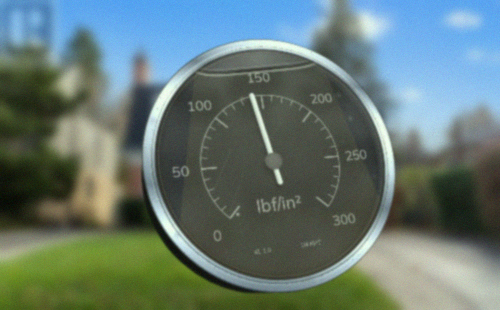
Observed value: {"value": 140, "unit": "psi"}
